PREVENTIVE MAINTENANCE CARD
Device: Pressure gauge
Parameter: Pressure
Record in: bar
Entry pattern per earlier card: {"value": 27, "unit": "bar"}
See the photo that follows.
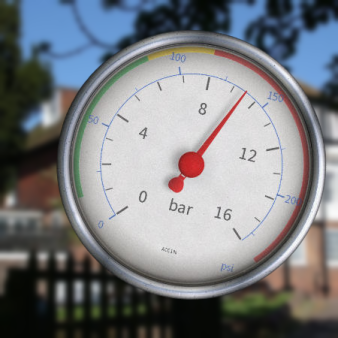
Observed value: {"value": 9.5, "unit": "bar"}
